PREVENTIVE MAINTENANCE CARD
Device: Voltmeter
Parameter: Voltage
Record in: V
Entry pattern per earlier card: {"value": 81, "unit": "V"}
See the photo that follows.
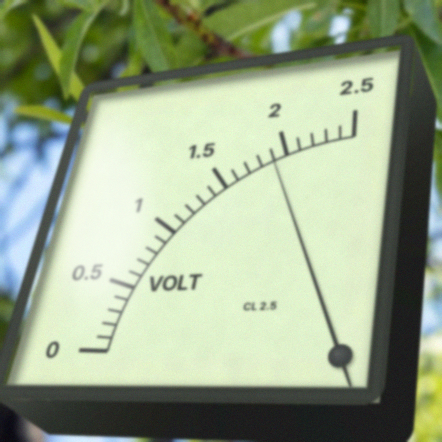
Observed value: {"value": 1.9, "unit": "V"}
